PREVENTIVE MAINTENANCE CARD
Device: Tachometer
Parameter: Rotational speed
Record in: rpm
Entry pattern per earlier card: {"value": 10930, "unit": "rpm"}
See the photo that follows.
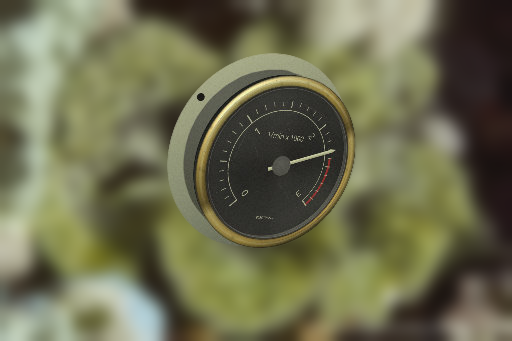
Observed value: {"value": 2300, "unit": "rpm"}
